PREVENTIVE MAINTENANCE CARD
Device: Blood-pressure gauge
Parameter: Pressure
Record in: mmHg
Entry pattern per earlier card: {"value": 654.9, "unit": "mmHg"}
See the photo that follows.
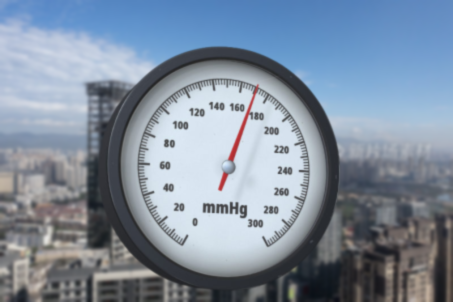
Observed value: {"value": 170, "unit": "mmHg"}
